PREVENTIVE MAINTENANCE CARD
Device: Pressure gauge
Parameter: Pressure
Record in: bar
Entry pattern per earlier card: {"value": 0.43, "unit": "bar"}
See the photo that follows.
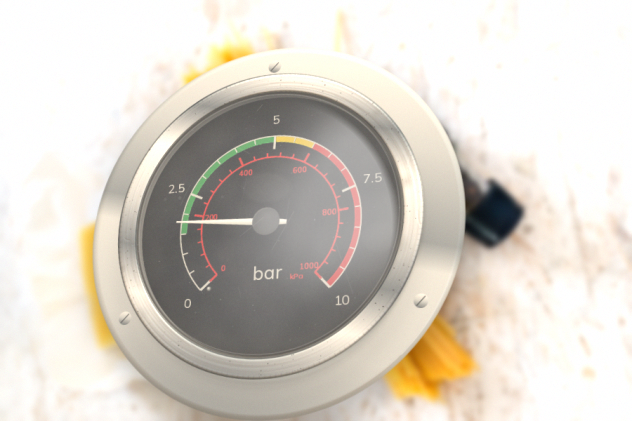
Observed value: {"value": 1.75, "unit": "bar"}
